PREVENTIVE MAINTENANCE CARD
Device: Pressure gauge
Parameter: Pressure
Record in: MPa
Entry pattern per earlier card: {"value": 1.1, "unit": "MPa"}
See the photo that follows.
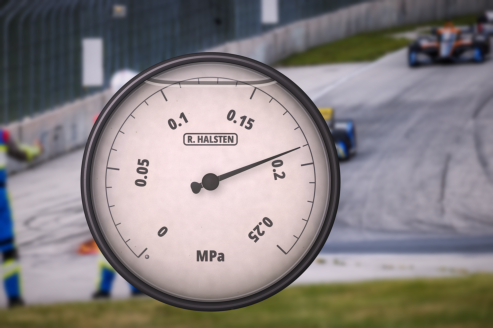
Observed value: {"value": 0.19, "unit": "MPa"}
